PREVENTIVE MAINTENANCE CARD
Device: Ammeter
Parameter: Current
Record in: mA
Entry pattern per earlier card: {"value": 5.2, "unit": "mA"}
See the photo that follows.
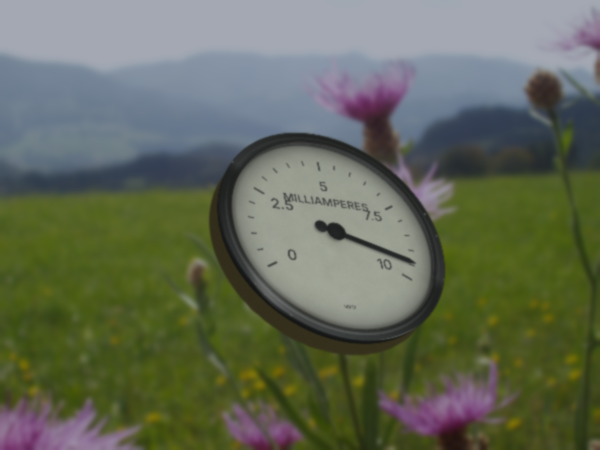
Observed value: {"value": 9.5, "unit": "mA"}
